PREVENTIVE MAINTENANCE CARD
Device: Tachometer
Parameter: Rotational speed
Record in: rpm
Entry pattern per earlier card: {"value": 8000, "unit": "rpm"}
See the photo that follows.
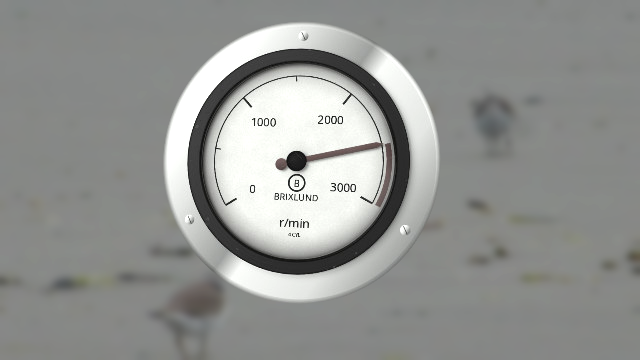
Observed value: {"value": 2500, "unit": "rpm"}
